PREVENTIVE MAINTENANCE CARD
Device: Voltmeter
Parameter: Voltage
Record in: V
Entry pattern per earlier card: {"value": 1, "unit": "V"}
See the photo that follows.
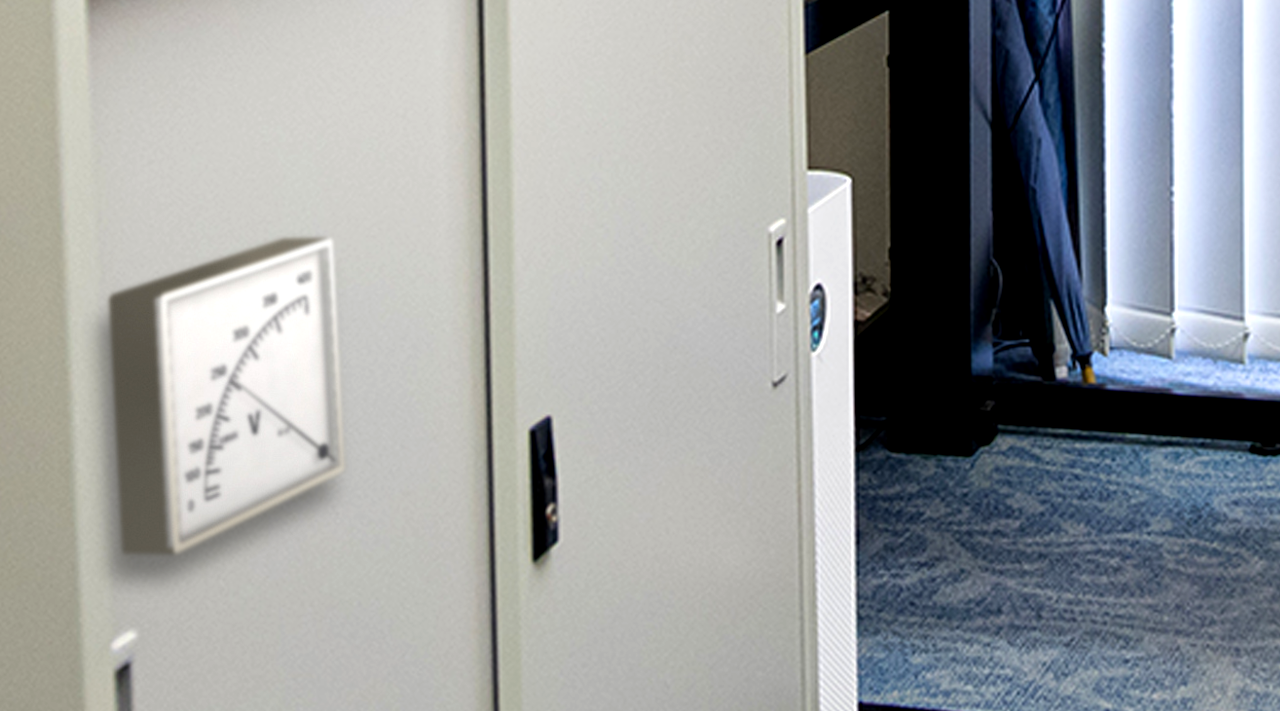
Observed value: {"value": 250, "unit": "V"}
